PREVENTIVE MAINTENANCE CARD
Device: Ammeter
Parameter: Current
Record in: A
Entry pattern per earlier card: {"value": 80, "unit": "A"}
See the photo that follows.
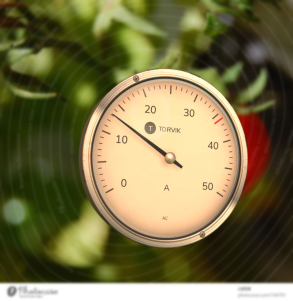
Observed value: {"value": 13, "unit": "A"}
